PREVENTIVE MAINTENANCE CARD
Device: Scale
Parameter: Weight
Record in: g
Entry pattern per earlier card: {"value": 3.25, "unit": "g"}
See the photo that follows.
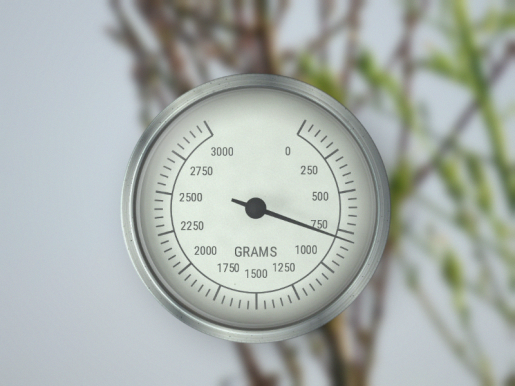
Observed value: {"value": 800, "unit": "g"}
